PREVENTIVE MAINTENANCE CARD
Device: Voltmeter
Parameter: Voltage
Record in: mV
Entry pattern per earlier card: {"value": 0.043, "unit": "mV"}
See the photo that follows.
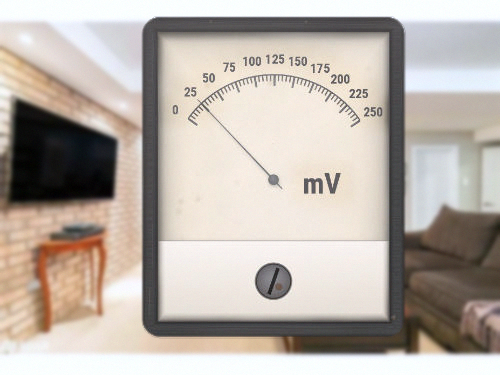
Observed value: {"value": 25, "unit": "mV"}
